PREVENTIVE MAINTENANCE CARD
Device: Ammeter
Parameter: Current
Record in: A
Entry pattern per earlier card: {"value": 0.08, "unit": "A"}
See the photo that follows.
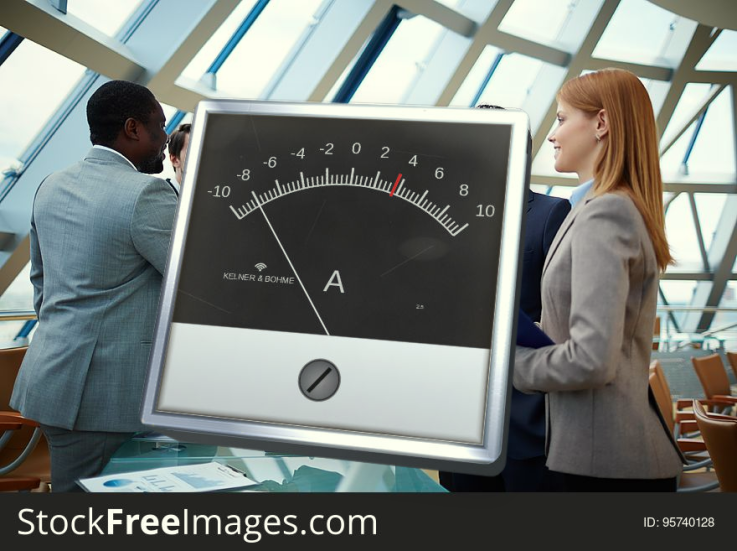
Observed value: {"value": -8, "unit": "A"}
